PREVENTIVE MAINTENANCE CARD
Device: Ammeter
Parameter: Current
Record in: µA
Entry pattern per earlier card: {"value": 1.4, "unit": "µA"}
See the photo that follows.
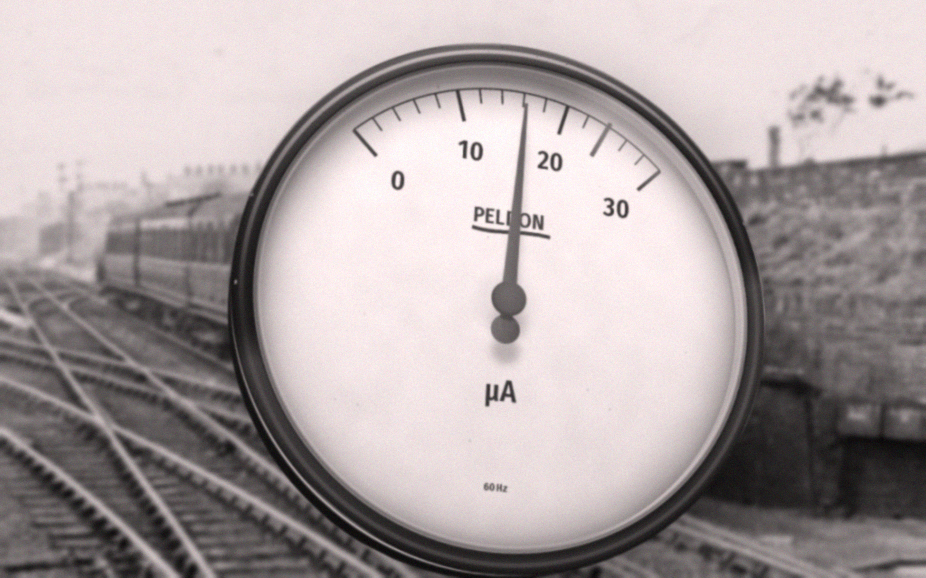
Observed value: {"value": 16, "unit": "µA"}
